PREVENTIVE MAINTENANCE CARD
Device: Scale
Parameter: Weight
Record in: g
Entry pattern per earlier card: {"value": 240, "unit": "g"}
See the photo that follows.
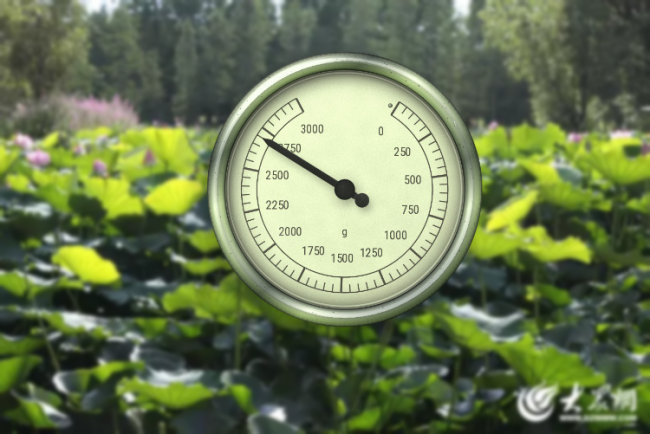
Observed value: {"value": 2700, "unit": "g"}
